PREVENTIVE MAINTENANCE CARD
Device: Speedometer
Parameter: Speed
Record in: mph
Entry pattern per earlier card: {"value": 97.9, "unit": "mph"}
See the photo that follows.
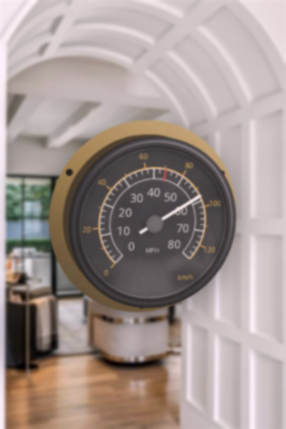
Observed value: {"value": 58, "unit": "mph"}
